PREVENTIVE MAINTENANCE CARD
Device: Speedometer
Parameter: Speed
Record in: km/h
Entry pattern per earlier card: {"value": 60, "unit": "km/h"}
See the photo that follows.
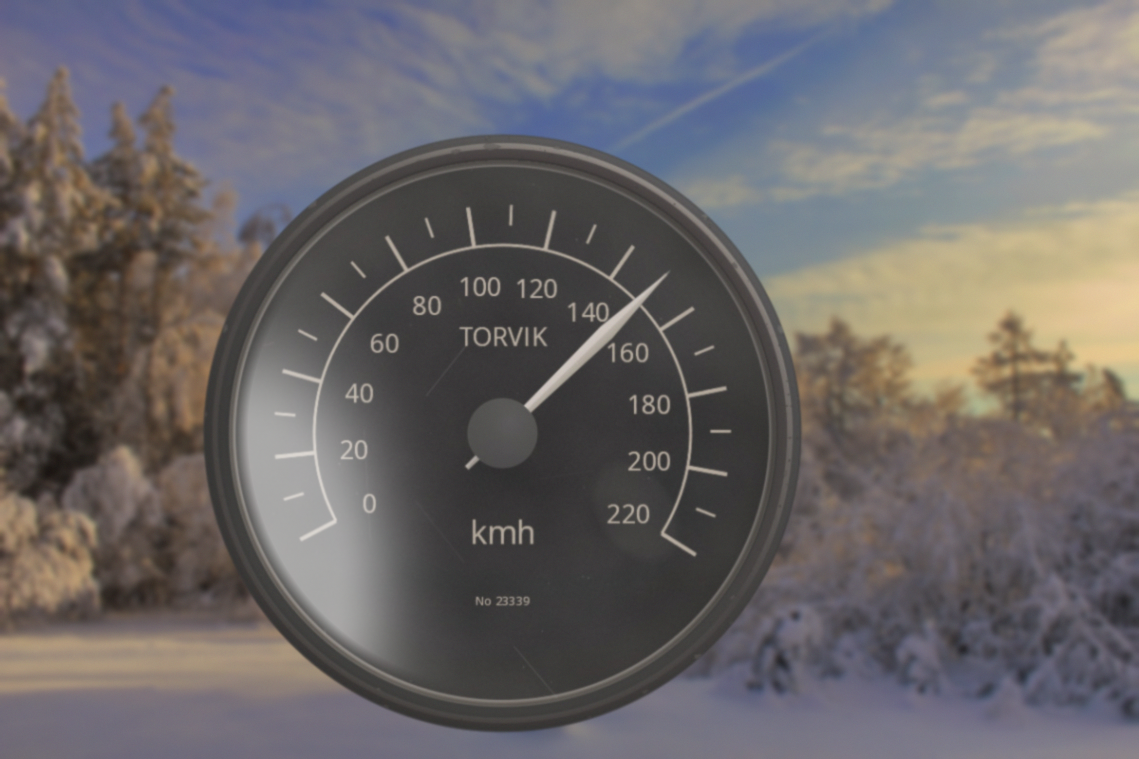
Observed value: {"value": 150, "unit": "km/h"}
